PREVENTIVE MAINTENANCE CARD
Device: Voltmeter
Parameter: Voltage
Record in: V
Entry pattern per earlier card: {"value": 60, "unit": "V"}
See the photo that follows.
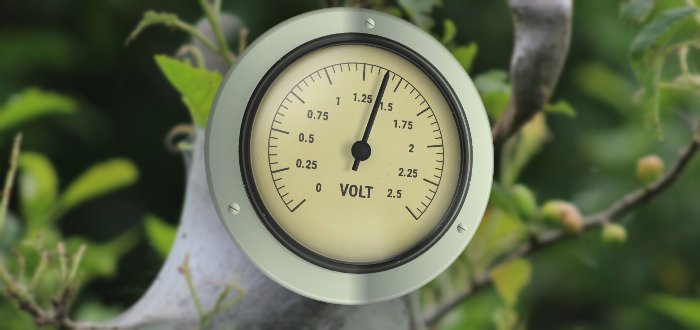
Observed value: {"value": 1.4, "unit": "V"}
